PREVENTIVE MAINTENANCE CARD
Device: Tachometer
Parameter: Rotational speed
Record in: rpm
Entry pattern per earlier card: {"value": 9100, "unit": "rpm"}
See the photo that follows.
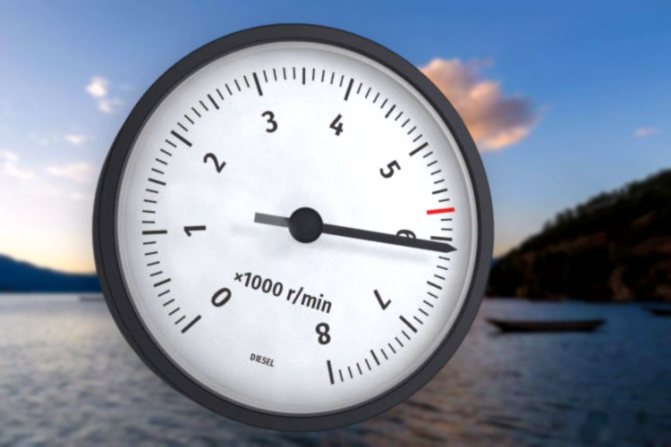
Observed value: {"value": 6100, "unit": "rpm"}
